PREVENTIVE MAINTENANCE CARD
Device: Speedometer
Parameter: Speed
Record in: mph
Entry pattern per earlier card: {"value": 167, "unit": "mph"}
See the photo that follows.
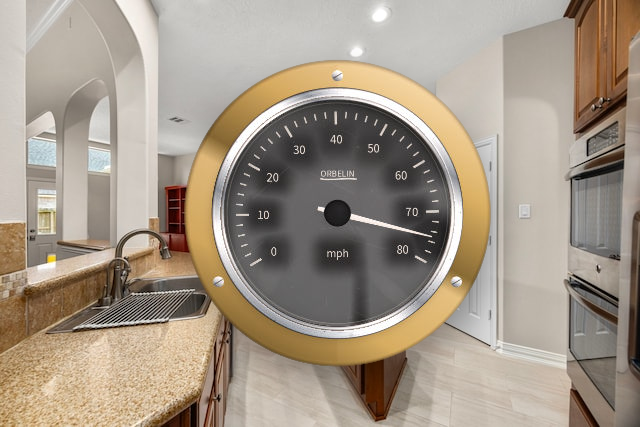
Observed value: {"value": 75, "unit": "mph"}
